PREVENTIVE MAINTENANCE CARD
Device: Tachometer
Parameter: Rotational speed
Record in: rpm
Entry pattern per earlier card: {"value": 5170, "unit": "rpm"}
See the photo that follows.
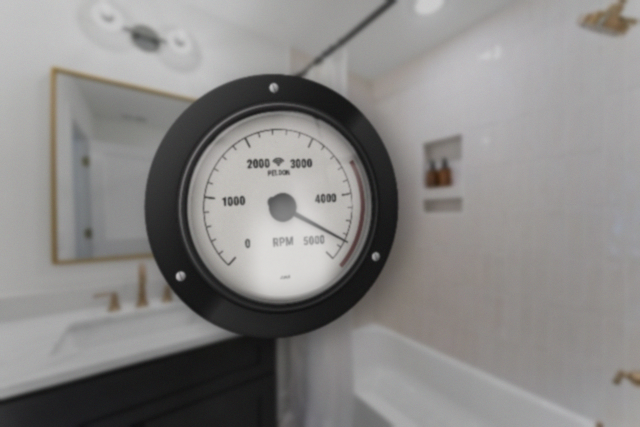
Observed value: {"value": 4700, "unit": "rpm"}
